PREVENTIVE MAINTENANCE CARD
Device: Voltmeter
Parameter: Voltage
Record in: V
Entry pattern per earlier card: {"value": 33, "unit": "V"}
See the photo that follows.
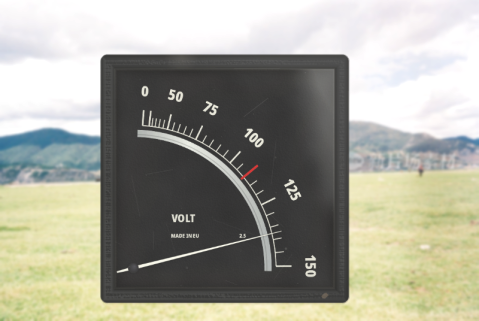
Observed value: {"value": 137.5, "unit": "V"}
